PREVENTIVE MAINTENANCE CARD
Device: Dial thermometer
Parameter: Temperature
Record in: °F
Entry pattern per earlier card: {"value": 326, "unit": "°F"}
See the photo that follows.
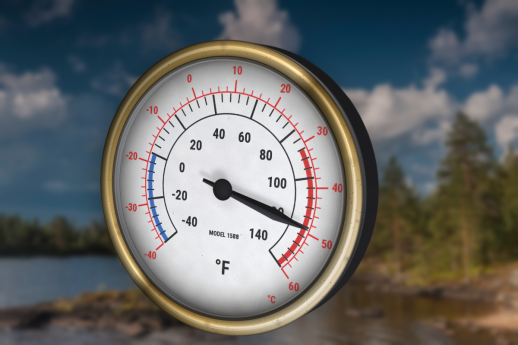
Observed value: {"value": 120, "unit": "°F"}
